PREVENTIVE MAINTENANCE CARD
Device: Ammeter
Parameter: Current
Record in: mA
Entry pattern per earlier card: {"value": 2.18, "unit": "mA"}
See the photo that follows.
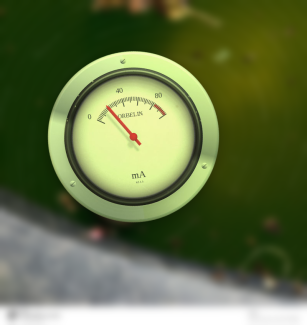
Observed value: {"value": 20, "unit": "mA"}
